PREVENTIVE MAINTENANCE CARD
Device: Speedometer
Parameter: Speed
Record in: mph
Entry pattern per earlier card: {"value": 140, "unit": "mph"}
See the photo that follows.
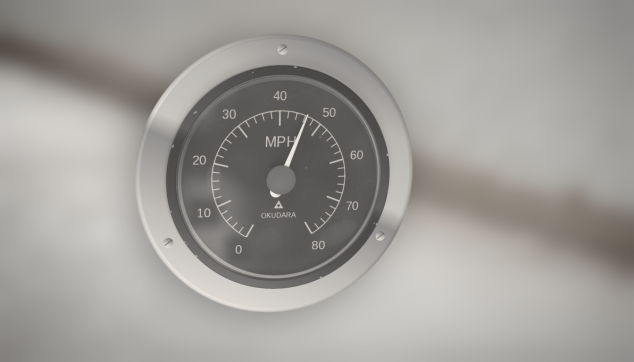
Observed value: {"value": 46, "unit": "mph"}
